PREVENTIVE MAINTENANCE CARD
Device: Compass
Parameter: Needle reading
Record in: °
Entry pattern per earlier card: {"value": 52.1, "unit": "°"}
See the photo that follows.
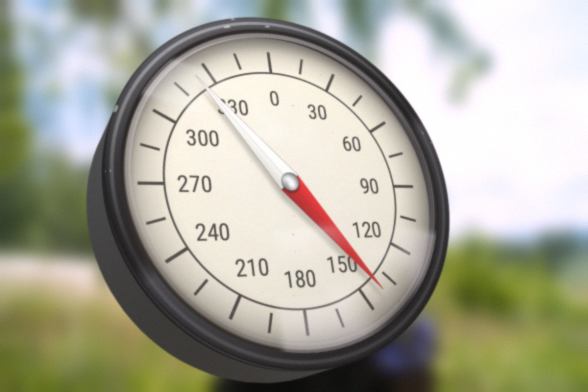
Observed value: {"value": 142.5, "unit": "°"}
